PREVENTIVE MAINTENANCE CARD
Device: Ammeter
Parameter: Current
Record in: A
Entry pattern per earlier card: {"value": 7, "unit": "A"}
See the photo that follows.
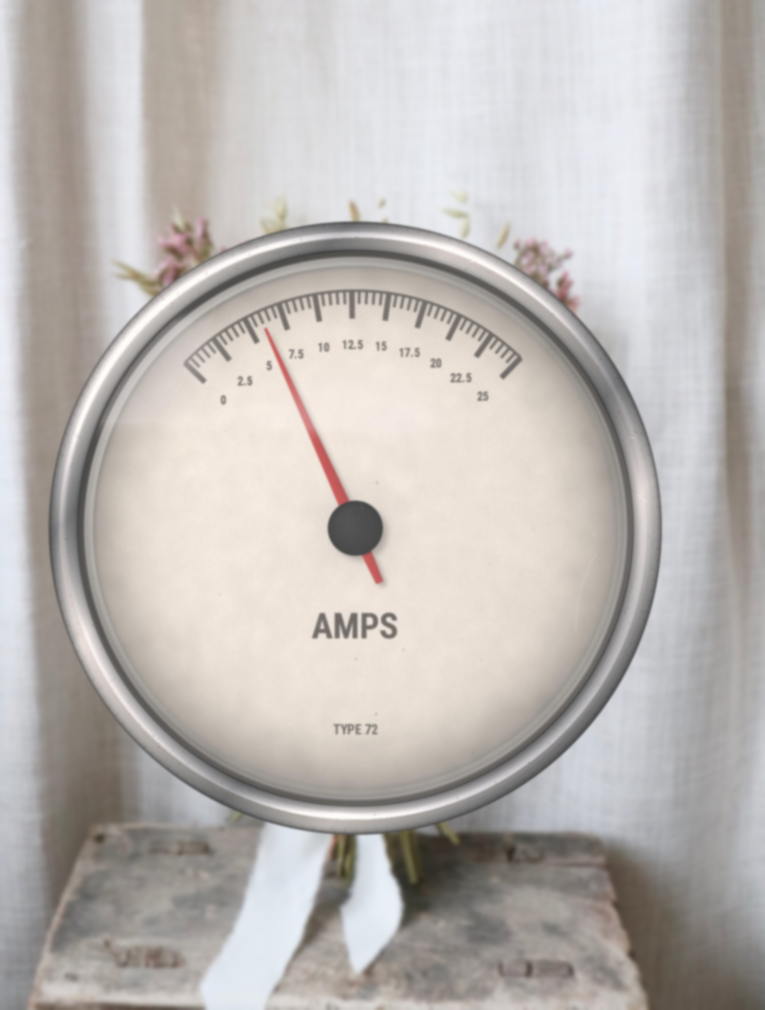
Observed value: {"value": 6, "unit": "A"}
